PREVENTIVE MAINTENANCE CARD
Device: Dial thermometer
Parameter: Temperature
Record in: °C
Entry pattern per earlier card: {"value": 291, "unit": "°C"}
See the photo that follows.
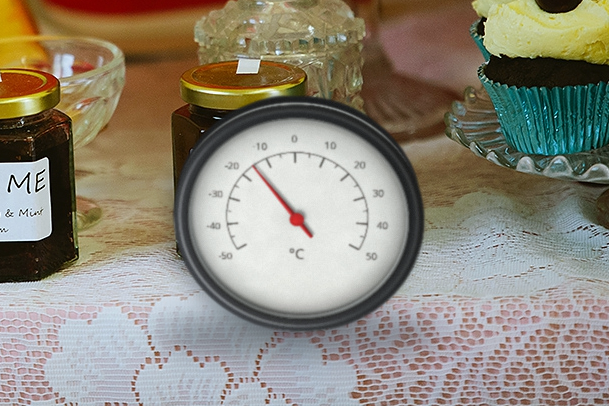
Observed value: {"value": -15, "unit": "°C"}
